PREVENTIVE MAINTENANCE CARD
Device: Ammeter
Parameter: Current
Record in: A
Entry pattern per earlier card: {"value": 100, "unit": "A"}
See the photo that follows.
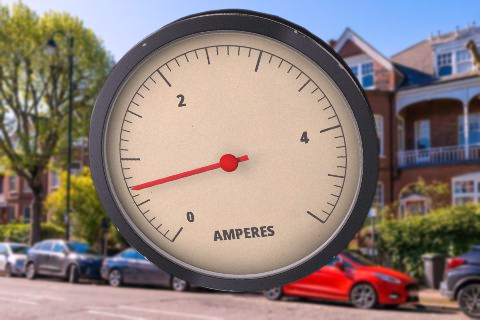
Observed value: {"value": 0.7, "unit": "A"}
